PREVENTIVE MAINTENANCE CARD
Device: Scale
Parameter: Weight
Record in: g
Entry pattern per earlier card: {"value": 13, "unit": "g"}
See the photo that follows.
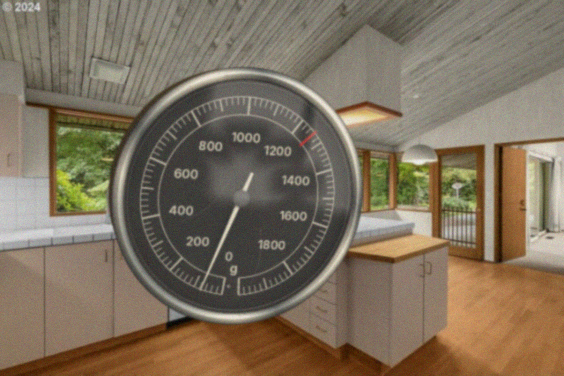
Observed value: {"value": 80, "unit": "g"}
